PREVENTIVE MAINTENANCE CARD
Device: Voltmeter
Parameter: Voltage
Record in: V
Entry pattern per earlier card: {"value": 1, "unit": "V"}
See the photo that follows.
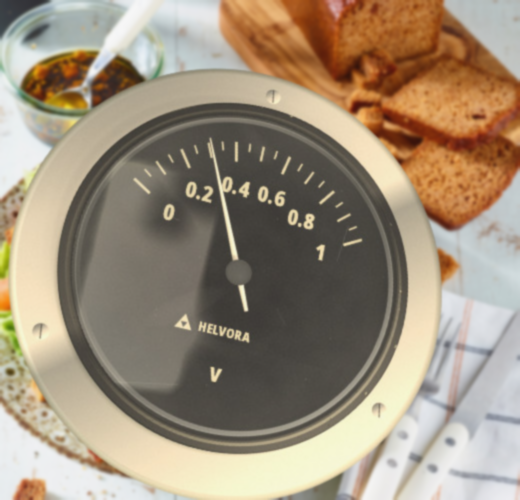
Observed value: {"value": 0.3, "unit": "V"}
